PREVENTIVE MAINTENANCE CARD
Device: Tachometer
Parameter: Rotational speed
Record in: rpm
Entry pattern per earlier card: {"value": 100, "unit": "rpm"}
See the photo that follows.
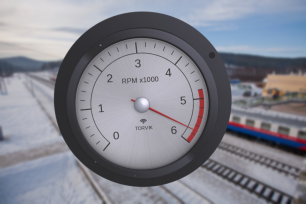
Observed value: {"value": 5700, "unit": "rpm"}
